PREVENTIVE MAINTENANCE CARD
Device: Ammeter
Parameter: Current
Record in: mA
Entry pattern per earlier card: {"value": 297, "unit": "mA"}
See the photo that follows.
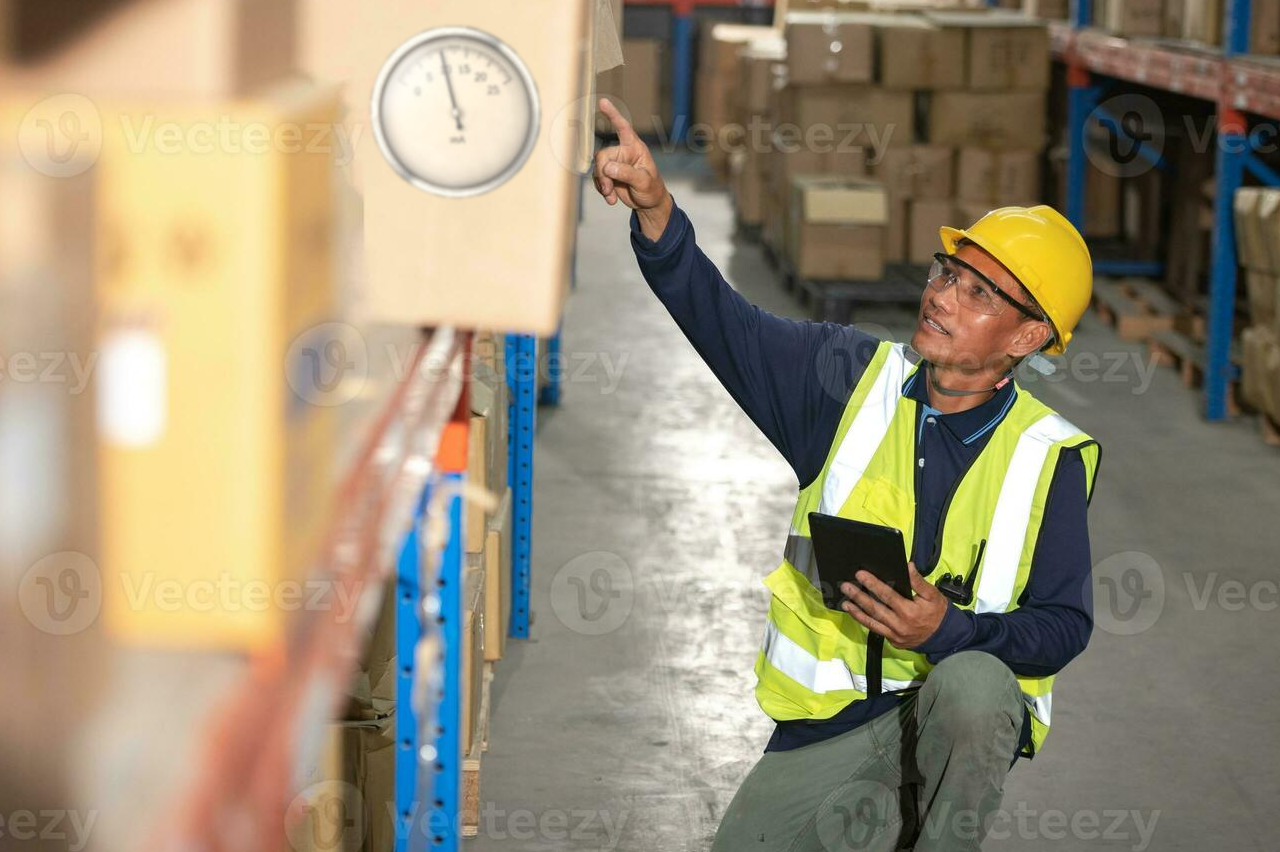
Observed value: {"value": 10, "unit": "mA"}
